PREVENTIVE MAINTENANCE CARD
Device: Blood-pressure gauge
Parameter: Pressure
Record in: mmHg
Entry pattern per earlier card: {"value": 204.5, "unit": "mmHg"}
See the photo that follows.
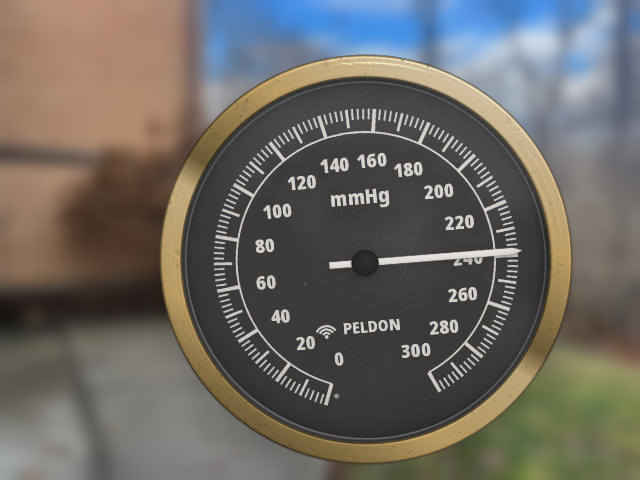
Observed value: {"value": 238, "unit": "mmHg"}
